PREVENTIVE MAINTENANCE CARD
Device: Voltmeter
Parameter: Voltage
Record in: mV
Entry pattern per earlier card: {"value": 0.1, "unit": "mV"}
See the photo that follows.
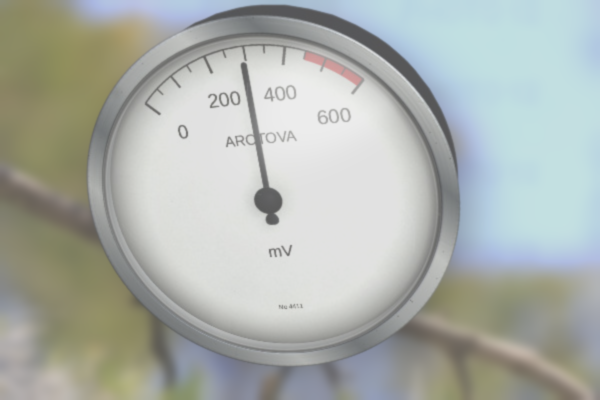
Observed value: {"value": 300, "unit": "mV"}
